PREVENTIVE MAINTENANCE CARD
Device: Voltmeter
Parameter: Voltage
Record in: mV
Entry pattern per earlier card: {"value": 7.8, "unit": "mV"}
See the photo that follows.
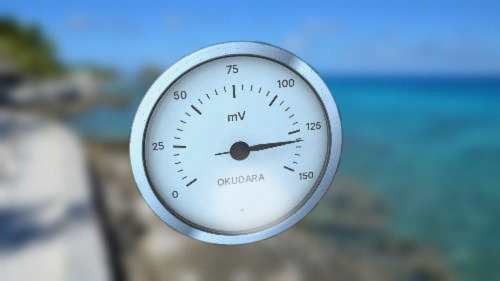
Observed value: {"value": 130, "unit": "mV"}
